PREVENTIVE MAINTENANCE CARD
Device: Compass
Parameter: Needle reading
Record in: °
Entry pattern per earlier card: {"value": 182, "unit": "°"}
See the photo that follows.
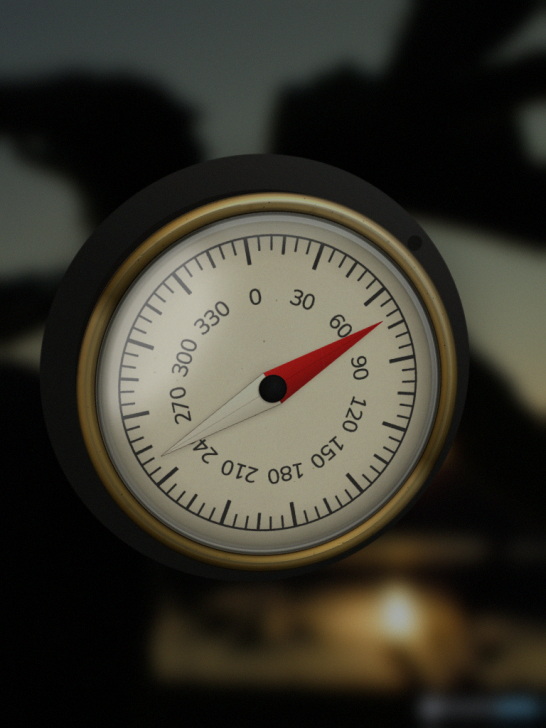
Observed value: {"value": 70, "unit": "°"}
